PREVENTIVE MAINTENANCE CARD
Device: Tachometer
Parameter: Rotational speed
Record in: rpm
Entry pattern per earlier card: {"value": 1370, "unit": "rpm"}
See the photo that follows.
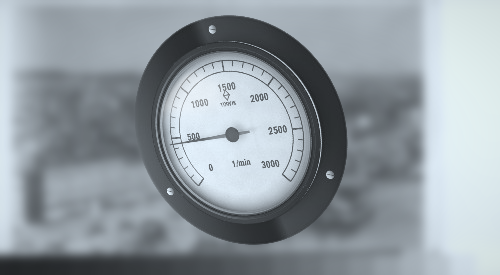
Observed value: {"value": 450, "unit": "rpm"}
